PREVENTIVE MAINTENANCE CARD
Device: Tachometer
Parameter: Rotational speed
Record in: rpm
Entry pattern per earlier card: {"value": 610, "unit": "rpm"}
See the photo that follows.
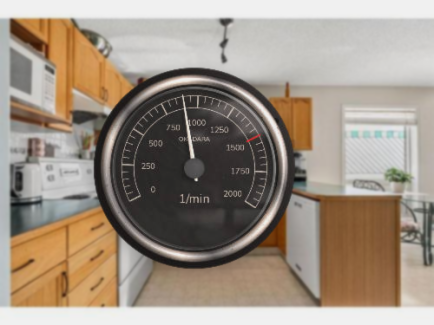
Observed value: {"value": 900, "unit": "rpm"}
